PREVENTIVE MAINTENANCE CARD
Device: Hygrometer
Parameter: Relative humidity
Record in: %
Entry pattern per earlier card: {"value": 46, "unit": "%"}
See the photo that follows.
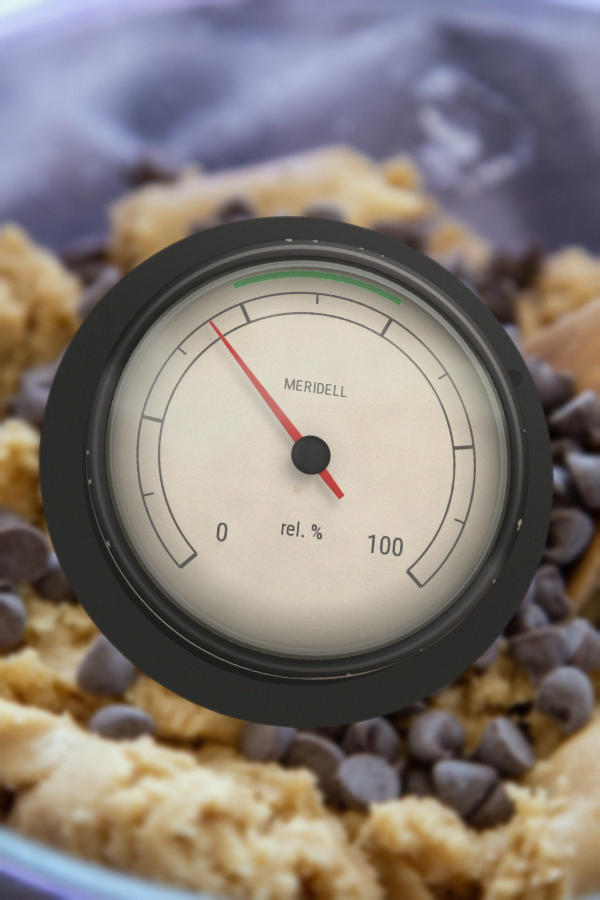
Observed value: {"value": 35, "unit": "%"}
